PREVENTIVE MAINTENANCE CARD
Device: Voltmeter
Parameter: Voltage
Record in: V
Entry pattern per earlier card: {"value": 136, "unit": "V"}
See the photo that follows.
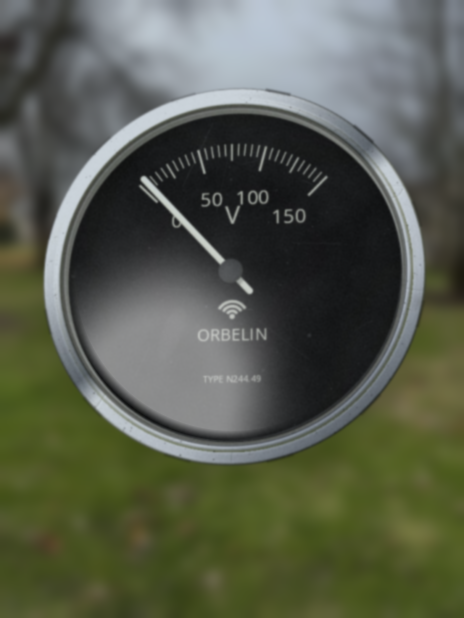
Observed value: {"value": 5, "unit": "V"}
